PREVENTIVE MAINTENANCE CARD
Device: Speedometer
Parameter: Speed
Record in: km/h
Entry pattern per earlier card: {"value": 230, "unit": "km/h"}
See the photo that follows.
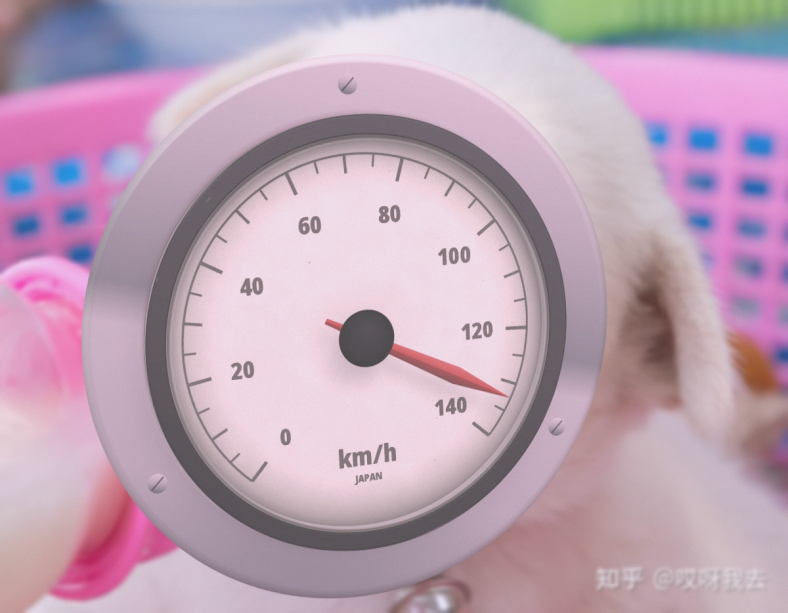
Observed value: {"value": 132.5, "unit": "km/h"}
